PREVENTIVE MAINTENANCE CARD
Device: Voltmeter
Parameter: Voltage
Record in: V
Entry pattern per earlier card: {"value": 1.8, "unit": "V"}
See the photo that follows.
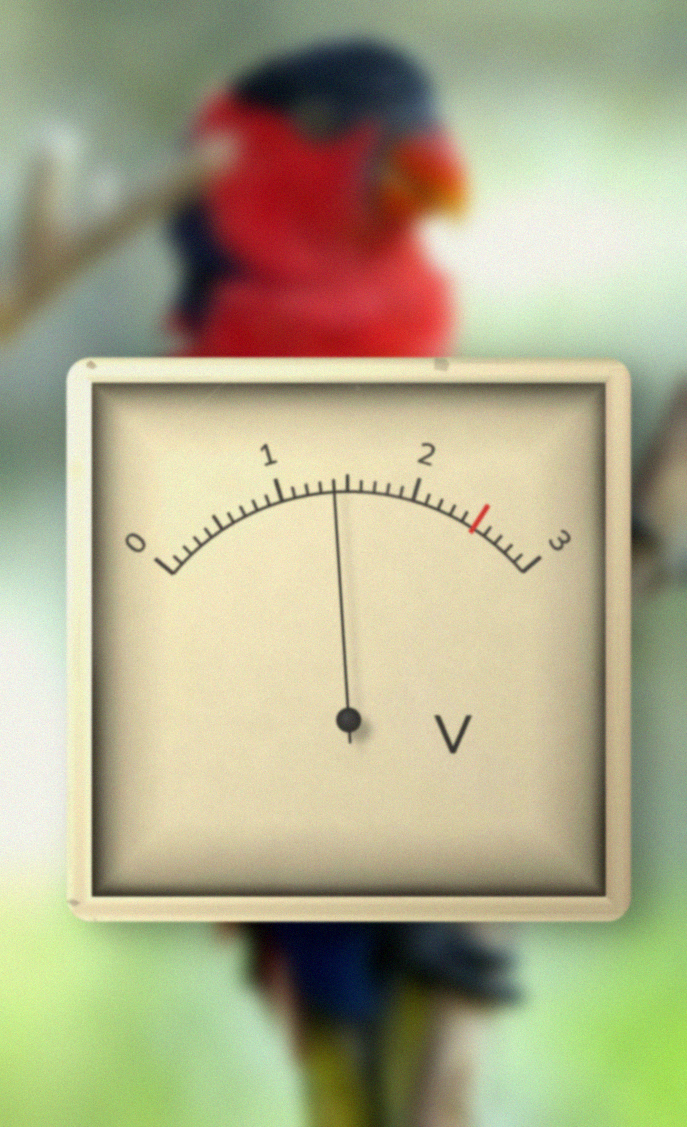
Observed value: {"value": 1.4, "unit": "V"}
